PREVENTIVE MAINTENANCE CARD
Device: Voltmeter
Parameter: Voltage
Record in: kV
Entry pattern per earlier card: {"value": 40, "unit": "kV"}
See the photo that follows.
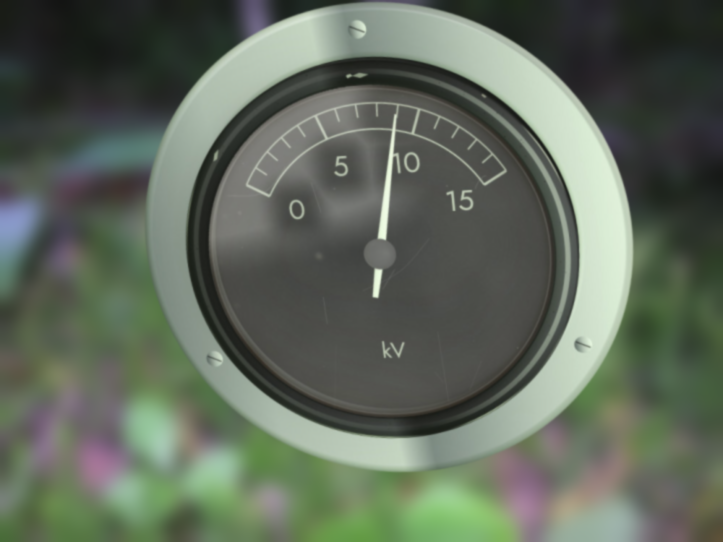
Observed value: {"value": 9, "unit": "kV"}
